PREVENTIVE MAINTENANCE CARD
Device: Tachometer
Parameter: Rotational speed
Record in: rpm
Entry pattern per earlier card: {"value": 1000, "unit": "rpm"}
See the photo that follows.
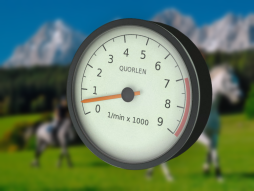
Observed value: {"value": 500, "unit": "rpm"}
